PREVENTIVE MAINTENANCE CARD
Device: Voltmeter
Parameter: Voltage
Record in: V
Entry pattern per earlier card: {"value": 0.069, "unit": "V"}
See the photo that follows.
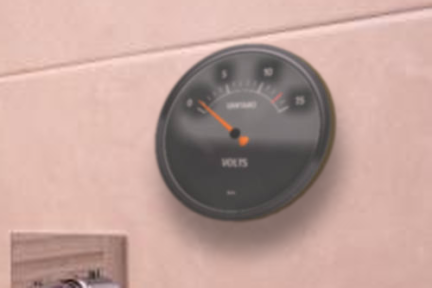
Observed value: {"value": 1, "unit": "V"}
